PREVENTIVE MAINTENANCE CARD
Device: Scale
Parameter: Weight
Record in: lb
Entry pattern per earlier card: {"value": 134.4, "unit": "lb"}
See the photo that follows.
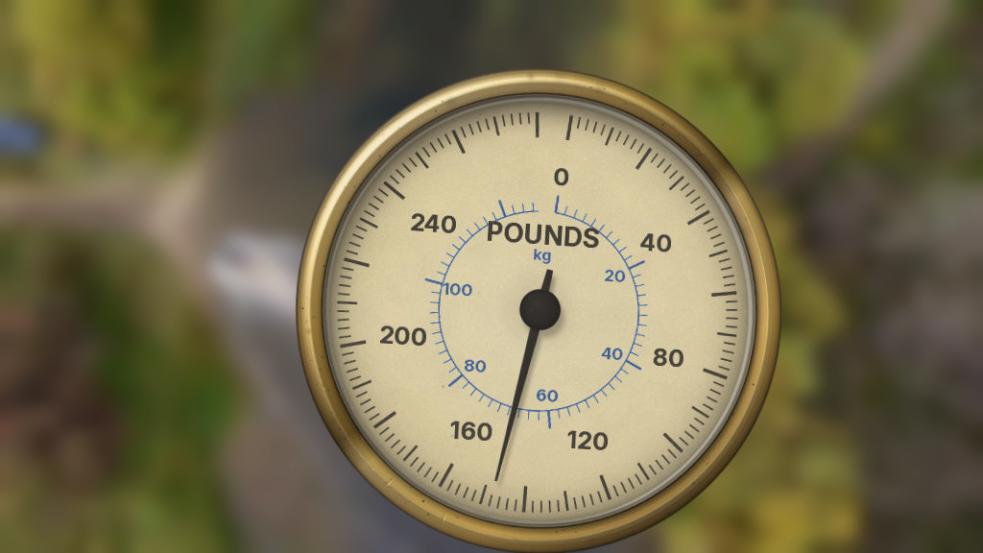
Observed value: {"value": 148, "unit": "lb"}
